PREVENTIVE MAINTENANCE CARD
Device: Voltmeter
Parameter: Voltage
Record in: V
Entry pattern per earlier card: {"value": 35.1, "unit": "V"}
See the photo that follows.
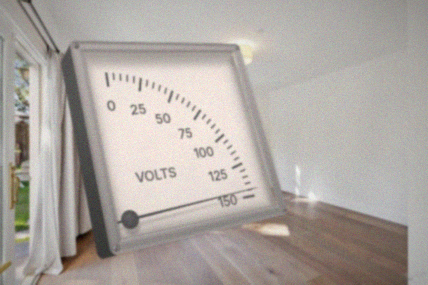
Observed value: {"value": 145, "unit": "V"}
